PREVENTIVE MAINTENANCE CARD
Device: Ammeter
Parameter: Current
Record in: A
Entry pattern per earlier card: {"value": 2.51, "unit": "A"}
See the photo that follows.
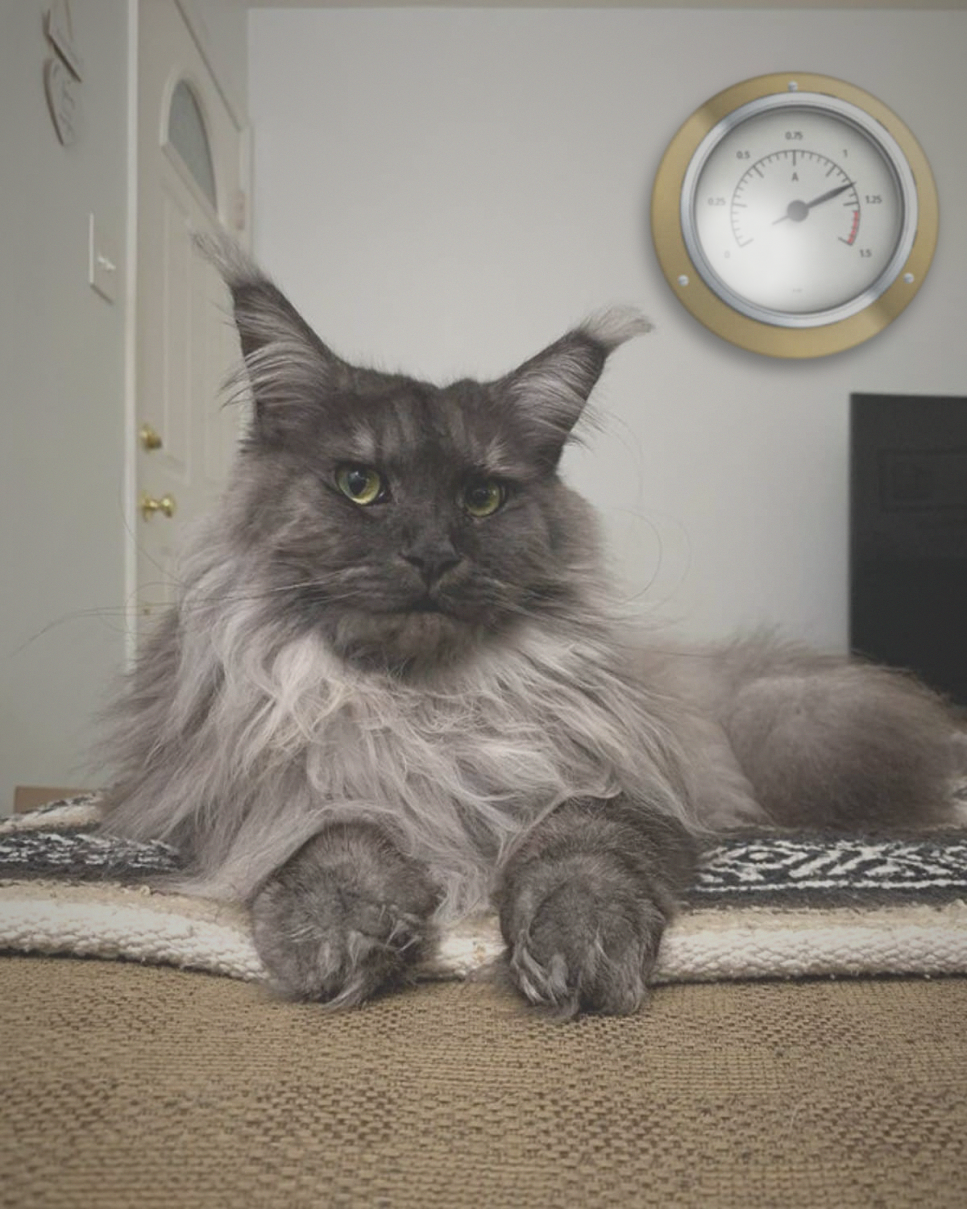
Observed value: {"value": 1.15, "unit": "A"}
